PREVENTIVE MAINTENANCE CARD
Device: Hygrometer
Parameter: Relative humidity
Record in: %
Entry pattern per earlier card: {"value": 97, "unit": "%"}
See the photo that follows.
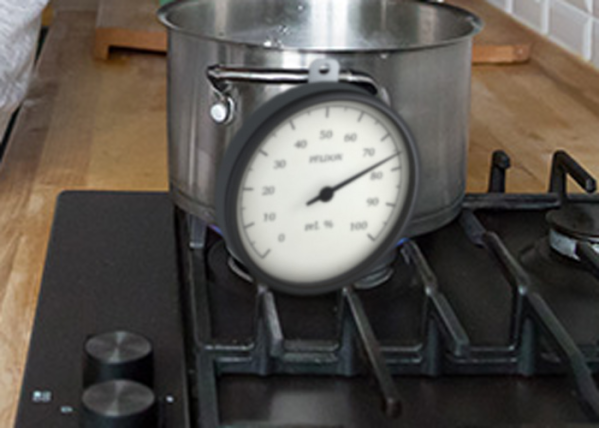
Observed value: {"value": 75, "unit": "%"}
